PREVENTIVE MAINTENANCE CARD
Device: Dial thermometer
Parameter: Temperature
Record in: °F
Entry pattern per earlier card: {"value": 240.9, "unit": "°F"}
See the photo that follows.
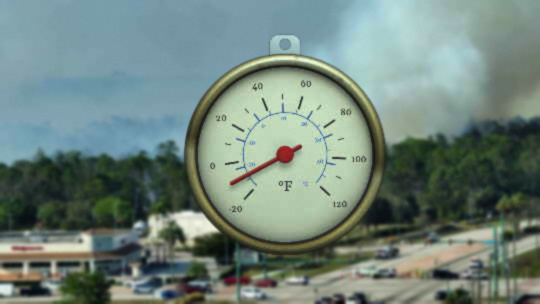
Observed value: {"value": -10, "unit": "°F"}
